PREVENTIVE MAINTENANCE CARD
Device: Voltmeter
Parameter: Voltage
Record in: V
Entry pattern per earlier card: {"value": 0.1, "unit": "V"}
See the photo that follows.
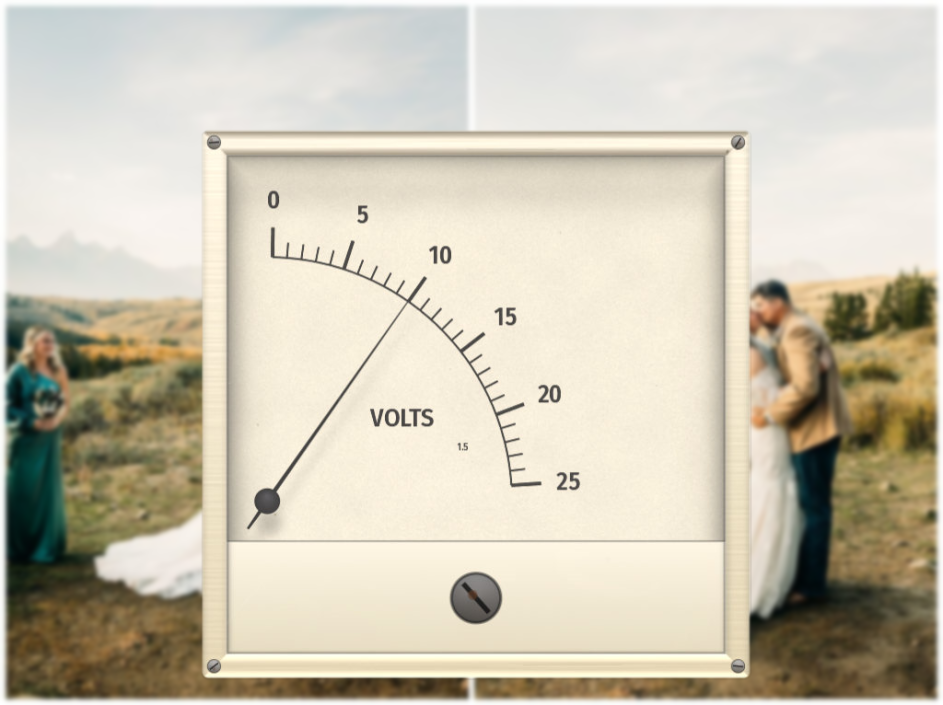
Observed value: {"value": 10, "unit": "V"}
